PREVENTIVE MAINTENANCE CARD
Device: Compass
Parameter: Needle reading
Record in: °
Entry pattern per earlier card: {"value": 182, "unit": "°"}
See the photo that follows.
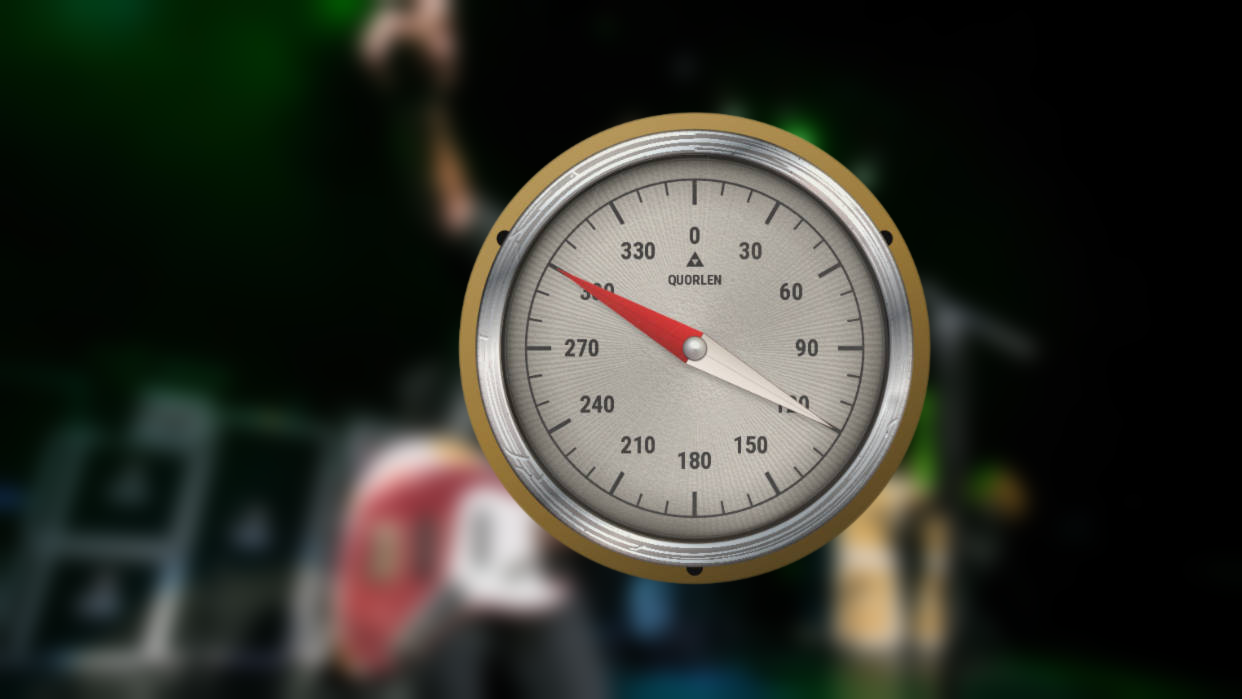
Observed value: {"value": 300, "unit": "°"}
